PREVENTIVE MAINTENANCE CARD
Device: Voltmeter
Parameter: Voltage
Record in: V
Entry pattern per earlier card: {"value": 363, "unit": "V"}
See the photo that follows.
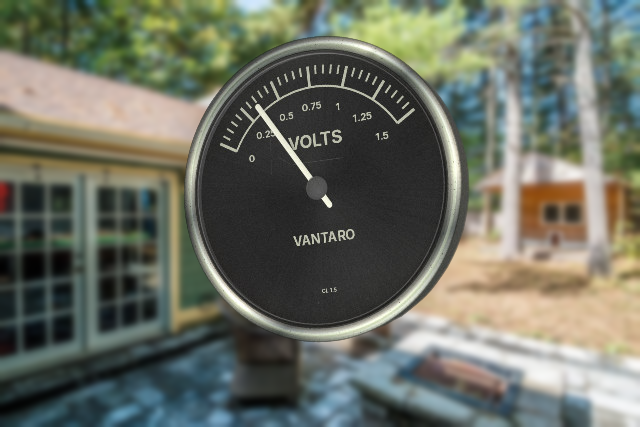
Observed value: {"value": 0.35, "unit": "V"}
